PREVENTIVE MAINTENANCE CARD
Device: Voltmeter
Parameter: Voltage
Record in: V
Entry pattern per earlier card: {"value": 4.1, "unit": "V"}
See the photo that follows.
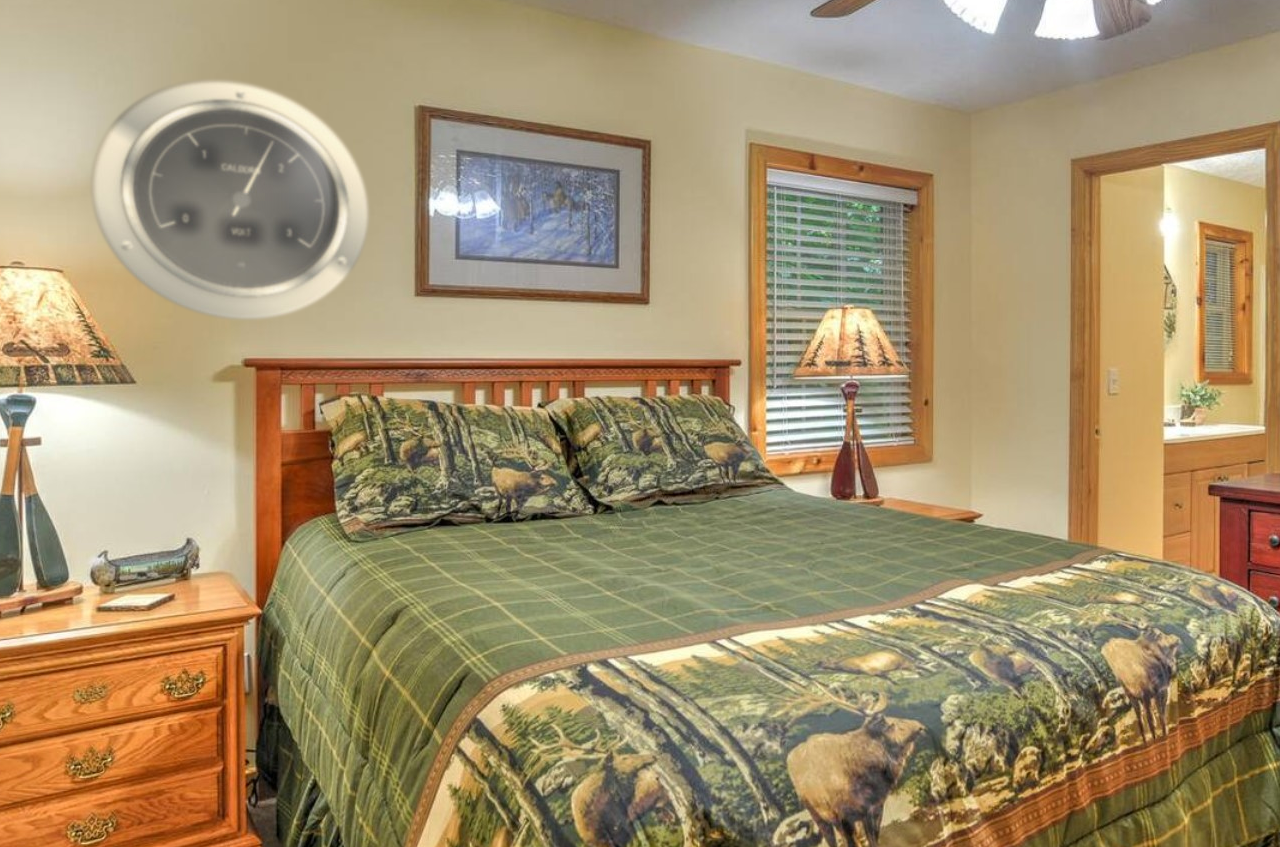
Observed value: {"value": 1.75, "unit": "V"}
